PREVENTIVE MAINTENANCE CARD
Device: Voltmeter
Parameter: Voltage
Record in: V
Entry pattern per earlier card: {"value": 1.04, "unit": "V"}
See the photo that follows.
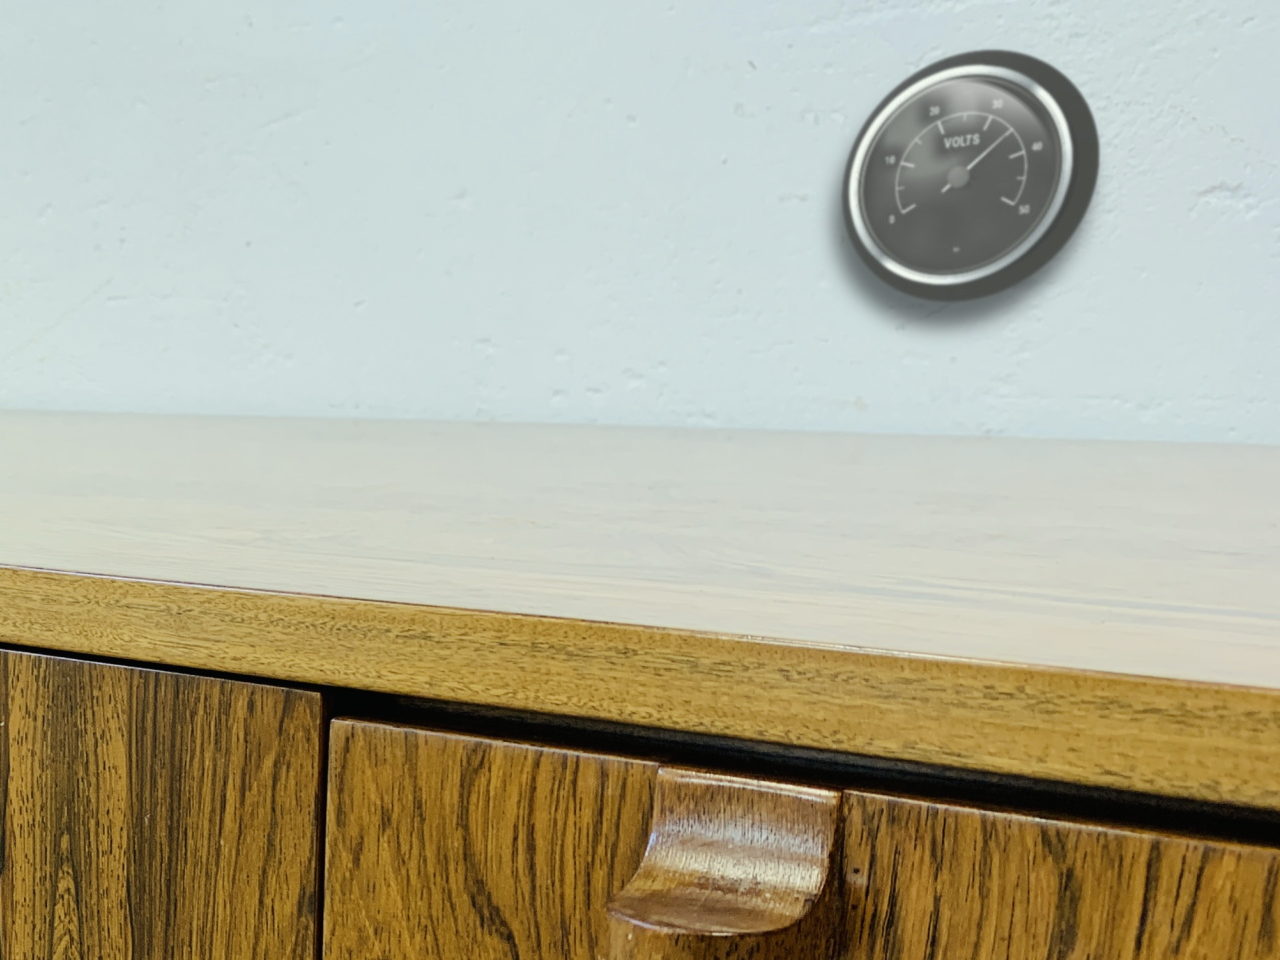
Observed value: {"value": 35, "unit": "V"}
